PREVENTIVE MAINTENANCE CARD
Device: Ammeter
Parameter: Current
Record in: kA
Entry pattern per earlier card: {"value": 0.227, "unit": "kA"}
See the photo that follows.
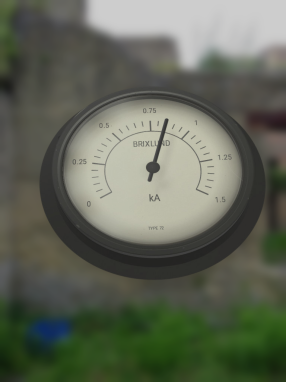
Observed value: {"value": 0.85, "unit": "kA"}
